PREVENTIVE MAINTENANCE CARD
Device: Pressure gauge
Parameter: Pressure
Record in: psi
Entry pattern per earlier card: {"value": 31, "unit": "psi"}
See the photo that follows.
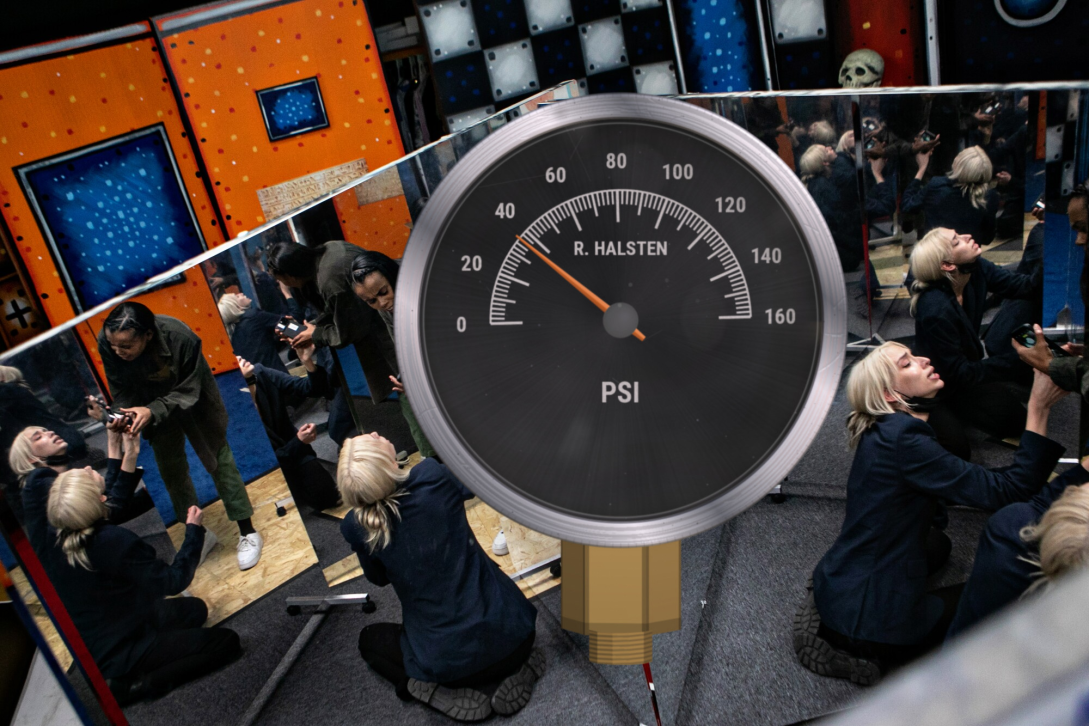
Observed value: {"value": 36, "unit": "psi"}
